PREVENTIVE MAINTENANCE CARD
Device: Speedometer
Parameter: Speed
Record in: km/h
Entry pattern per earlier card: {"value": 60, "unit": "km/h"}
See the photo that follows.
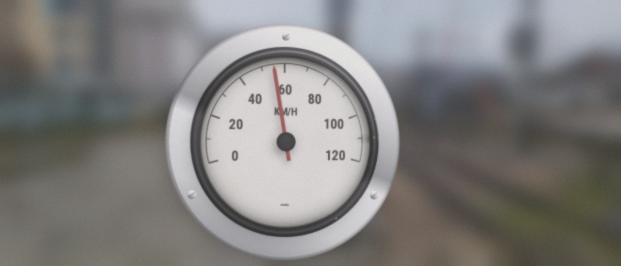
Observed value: {"value": 55, "unit": "km/h"}
